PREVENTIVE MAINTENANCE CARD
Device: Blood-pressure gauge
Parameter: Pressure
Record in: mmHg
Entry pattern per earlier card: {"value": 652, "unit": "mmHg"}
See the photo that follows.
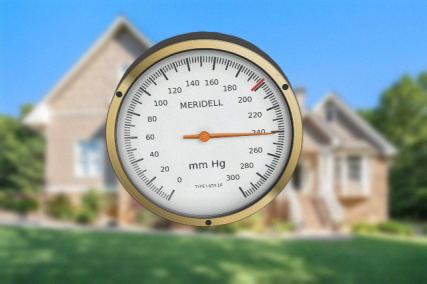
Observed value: {"value": 240, "unit": "mmHg"}
